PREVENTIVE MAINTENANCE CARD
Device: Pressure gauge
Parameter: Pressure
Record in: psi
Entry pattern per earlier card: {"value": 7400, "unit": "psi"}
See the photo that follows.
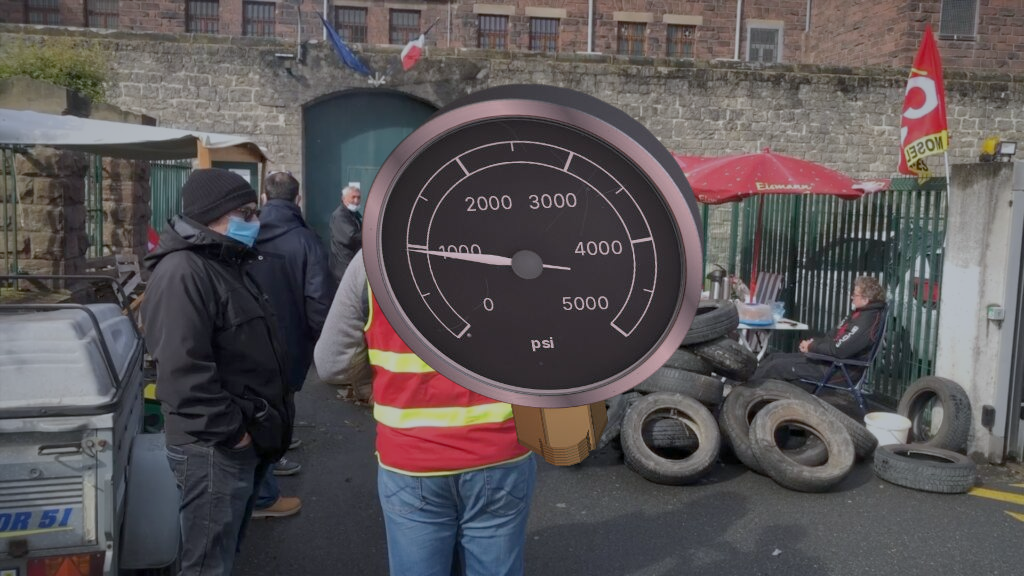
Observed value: {"value": 1000, "unit": "psi"}
